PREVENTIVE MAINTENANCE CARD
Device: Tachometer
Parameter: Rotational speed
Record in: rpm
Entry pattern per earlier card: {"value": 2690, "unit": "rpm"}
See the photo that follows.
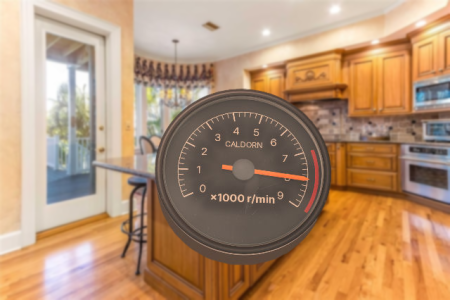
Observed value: {"value": 8000, "unit": "rpm"}
